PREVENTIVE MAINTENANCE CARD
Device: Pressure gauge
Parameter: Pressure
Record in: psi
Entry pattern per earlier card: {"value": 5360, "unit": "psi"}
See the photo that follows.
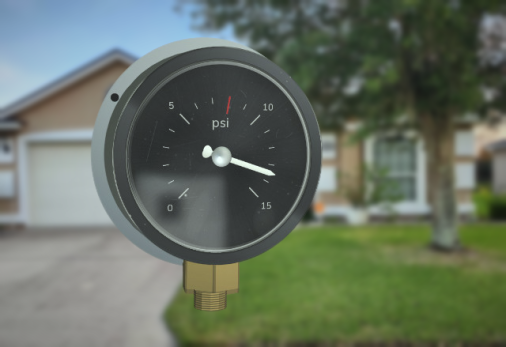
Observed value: {"value": 13.5, "unit": "psi"}
